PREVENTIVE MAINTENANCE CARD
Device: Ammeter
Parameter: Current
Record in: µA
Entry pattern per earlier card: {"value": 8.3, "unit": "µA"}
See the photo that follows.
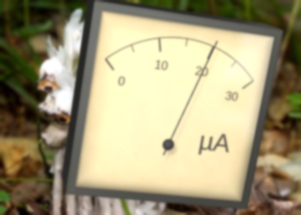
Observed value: {"value": 20, "unit": "µA"}
